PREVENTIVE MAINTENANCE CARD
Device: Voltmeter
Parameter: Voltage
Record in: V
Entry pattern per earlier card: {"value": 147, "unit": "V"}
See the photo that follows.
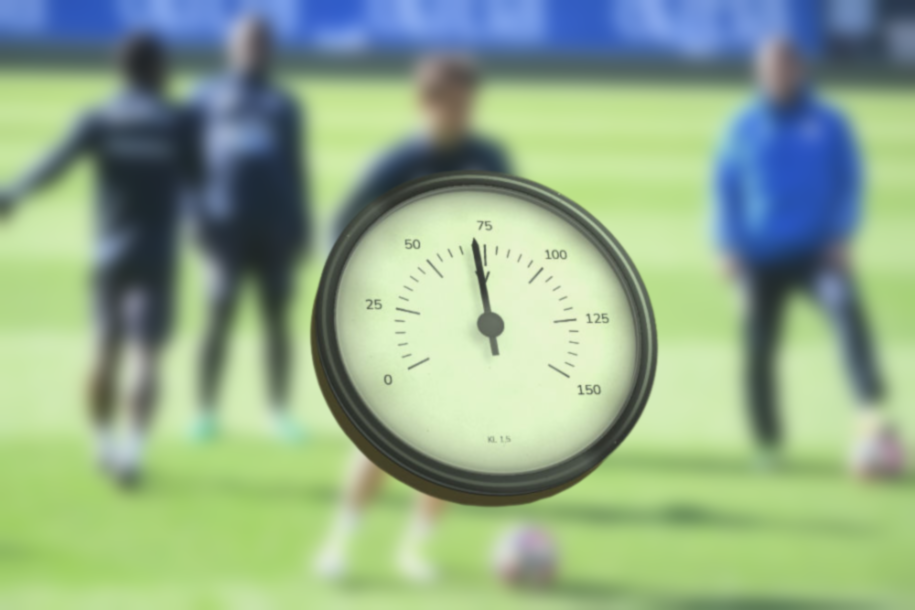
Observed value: {"value": 70, "unit": "V"}
